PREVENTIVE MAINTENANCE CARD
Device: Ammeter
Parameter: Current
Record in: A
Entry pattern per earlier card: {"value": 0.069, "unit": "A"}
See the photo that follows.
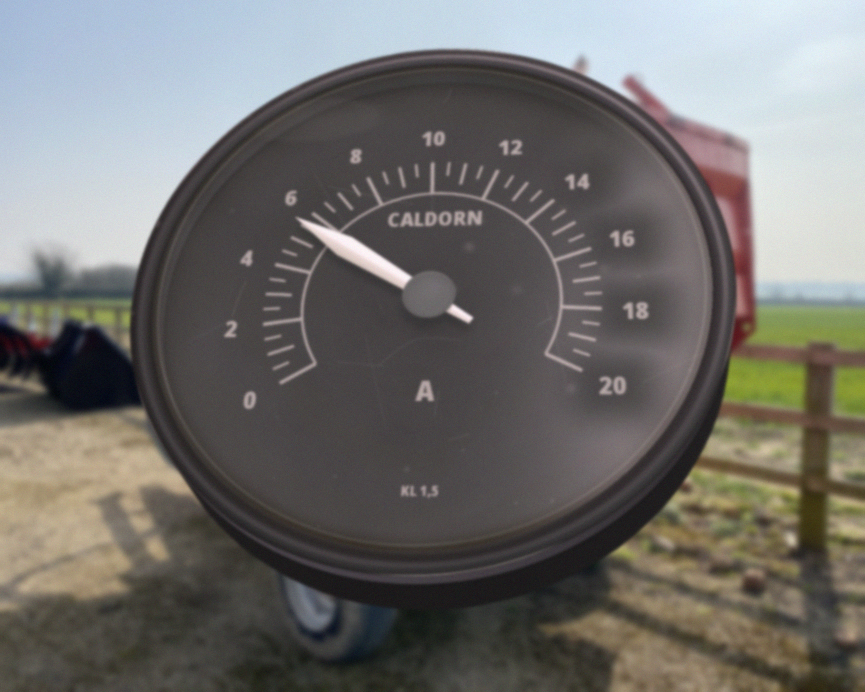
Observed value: {"value": 5.5, "unit": "A"}
